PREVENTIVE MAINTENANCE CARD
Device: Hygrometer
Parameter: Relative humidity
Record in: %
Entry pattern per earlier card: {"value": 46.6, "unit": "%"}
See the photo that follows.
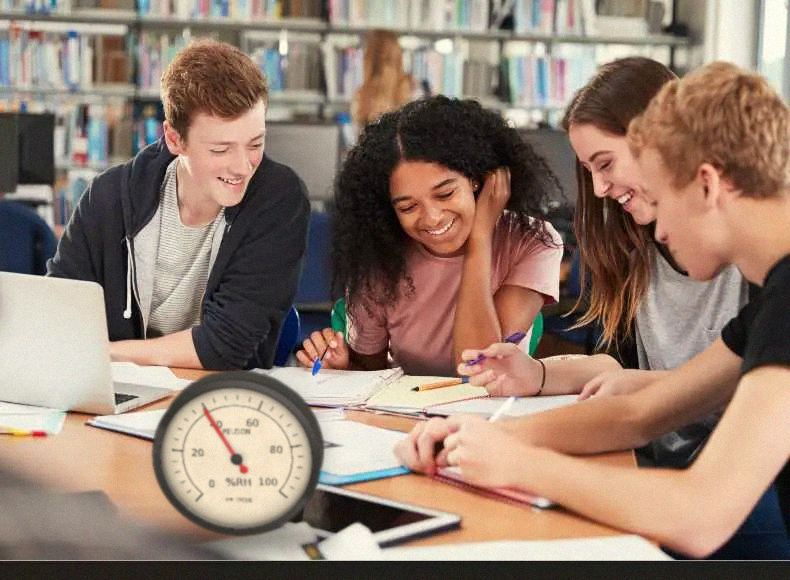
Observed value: {"value": 40, "unit": "%"}
